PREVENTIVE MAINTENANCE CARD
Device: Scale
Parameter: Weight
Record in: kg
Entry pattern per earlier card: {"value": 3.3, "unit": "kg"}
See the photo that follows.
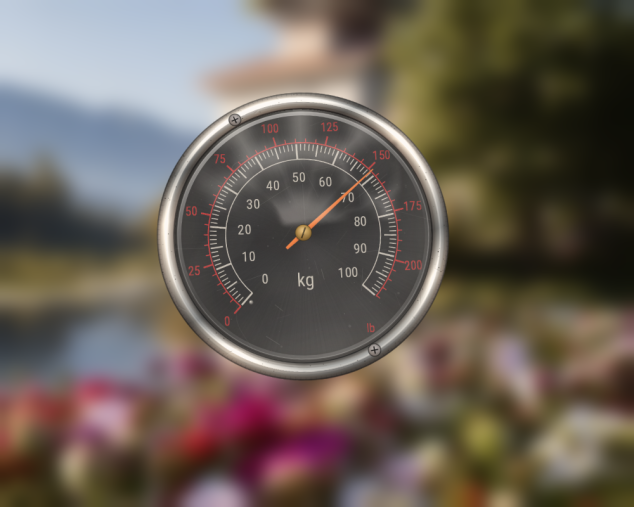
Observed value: {"value": 69, "unit": "kg"}
